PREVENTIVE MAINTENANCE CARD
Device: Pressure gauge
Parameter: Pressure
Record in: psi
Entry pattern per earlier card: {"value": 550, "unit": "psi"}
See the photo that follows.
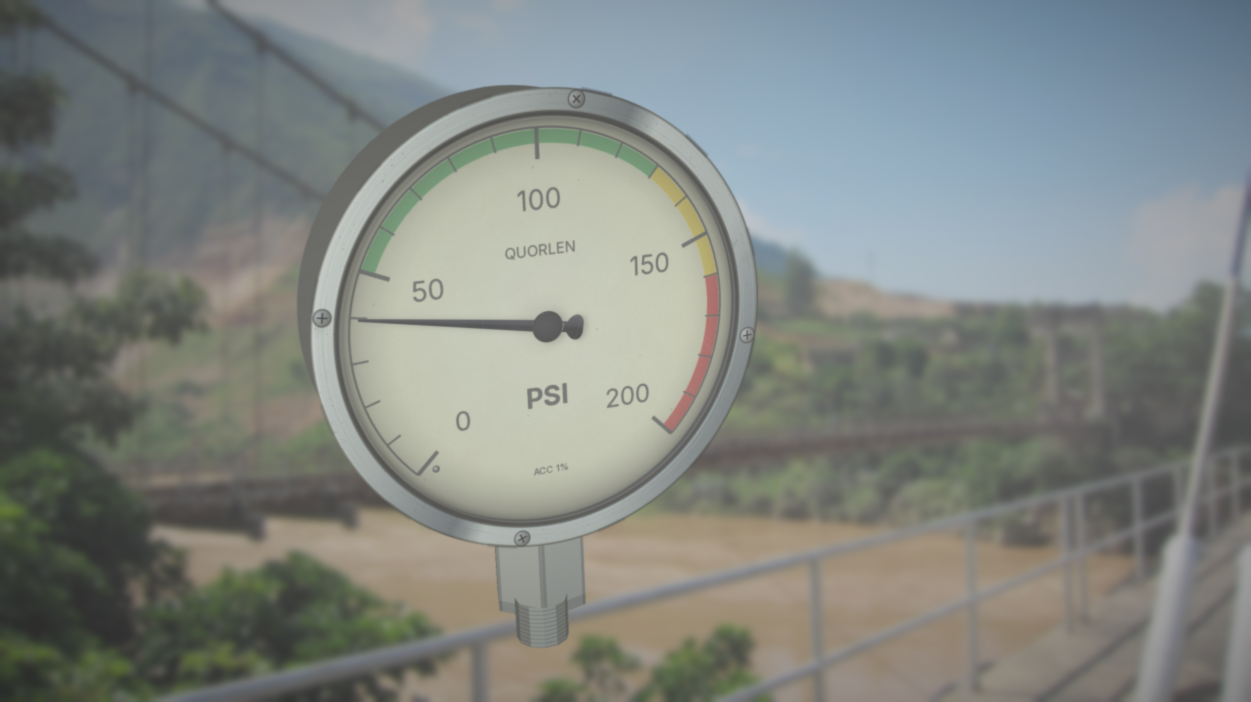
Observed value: {"value": 40, "unit": "psi"}
